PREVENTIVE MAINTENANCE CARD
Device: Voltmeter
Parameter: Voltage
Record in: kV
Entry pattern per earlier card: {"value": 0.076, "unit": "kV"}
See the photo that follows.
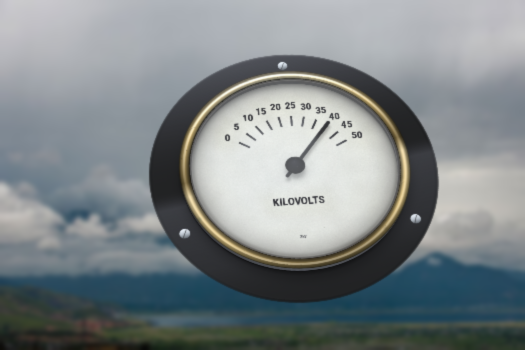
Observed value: {"value": 40, "unit": "kV"}
